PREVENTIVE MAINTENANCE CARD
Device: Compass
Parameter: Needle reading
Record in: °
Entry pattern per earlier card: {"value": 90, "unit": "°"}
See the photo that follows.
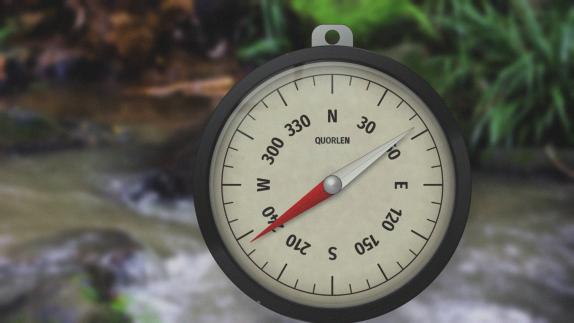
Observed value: {"value": 235, "unit": "°"}
